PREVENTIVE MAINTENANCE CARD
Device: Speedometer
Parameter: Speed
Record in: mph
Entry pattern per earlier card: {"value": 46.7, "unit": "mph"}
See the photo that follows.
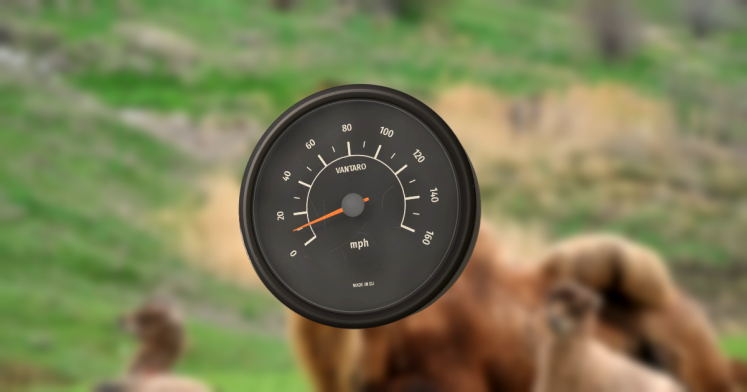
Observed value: {"value": 10, "unit": "mph"}
